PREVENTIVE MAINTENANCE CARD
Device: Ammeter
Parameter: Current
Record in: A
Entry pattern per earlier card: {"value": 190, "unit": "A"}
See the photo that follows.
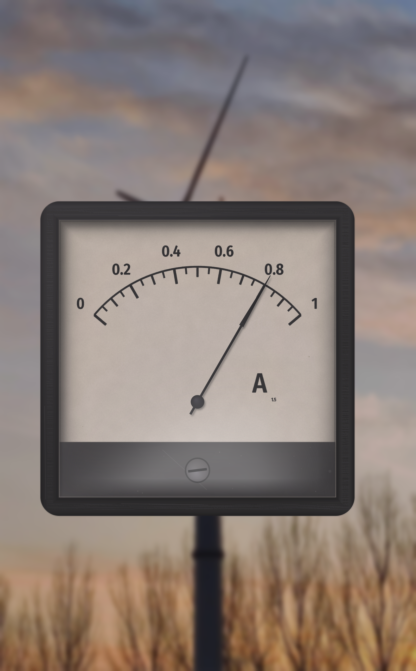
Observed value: {"value": 0.8, "unit": "A"}
